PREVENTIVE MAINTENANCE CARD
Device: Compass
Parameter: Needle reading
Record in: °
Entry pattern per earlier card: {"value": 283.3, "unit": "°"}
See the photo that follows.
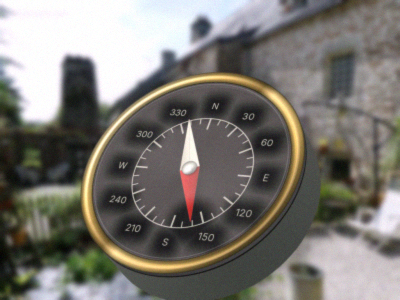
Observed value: {"value": 160, "unit": "°"}
